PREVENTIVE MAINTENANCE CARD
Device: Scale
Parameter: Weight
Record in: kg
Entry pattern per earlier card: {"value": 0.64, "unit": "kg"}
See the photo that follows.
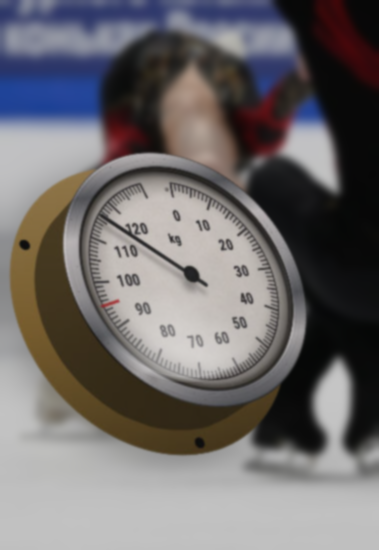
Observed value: {"value": 115, "unit": "kg"}
